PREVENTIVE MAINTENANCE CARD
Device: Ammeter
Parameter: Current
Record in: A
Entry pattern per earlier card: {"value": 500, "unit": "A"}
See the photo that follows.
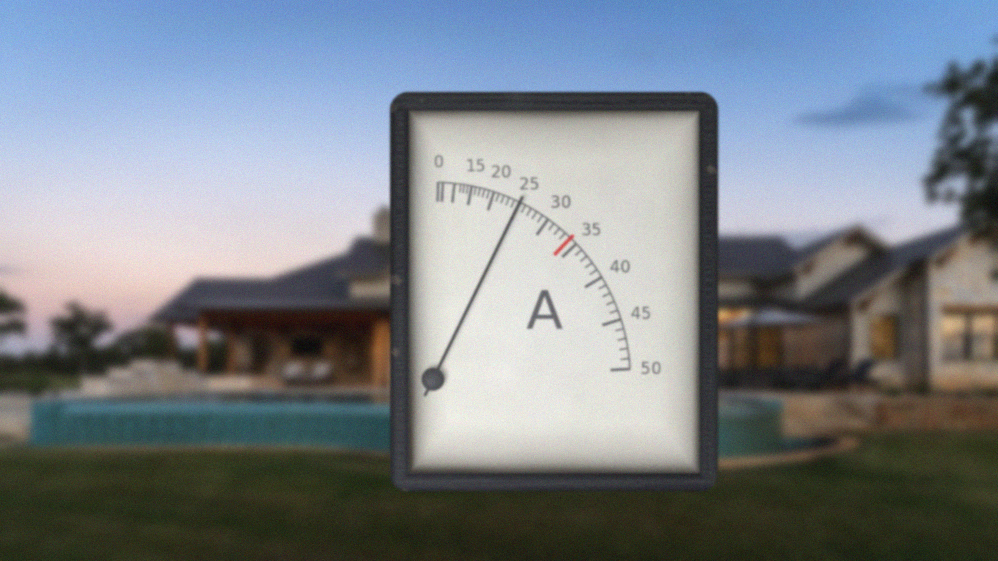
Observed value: {"value": 25, "unit": "A"}
